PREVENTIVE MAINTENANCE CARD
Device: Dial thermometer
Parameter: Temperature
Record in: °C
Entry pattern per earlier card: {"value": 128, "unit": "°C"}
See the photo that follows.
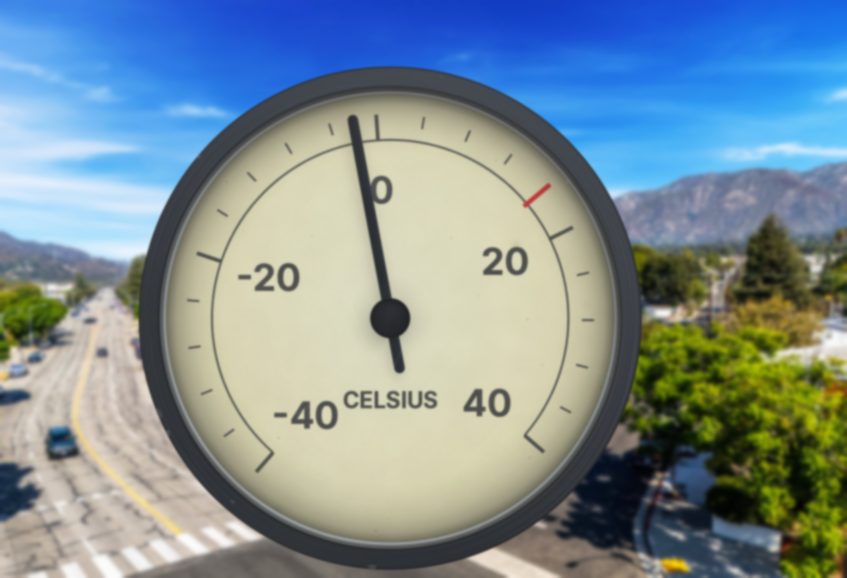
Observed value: {"value": -2, "unit": "°C"}
